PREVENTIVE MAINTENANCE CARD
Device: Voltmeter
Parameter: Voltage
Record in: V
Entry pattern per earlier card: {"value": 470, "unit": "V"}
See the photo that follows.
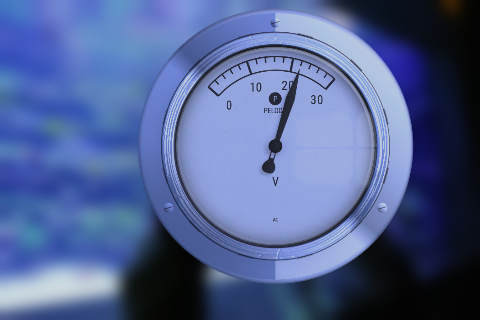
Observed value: {"value": 22, "unit": "V"}
